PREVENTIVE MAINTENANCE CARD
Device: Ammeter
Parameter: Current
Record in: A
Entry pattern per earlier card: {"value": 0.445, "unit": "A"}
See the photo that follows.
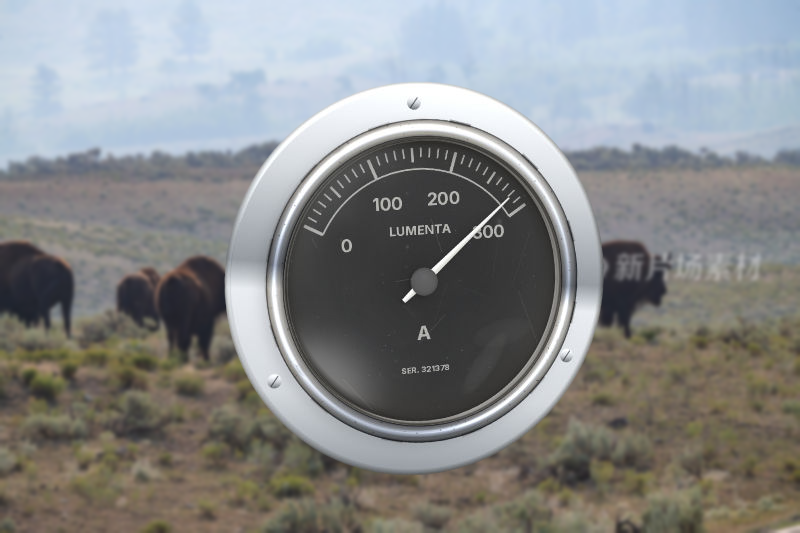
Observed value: {"value": 280, "unit": "A"}
